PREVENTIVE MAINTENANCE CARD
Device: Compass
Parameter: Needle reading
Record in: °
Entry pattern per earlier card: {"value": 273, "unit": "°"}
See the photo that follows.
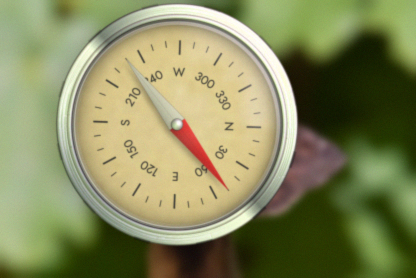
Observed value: {"value": 50, "unit": "°"}
